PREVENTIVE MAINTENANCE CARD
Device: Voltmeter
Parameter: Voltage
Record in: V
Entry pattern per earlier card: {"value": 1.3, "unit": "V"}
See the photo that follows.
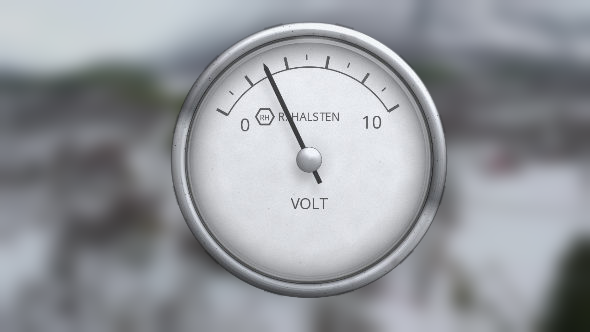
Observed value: {"value": 3, "unit": "V"}
